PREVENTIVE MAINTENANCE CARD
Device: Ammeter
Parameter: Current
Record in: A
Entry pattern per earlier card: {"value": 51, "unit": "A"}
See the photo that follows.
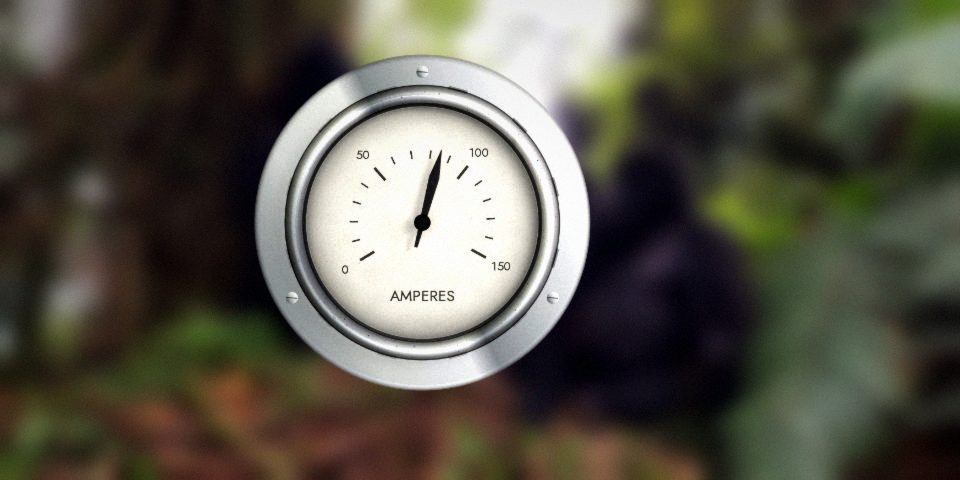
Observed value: {"value": 85, "unit": "A"}
